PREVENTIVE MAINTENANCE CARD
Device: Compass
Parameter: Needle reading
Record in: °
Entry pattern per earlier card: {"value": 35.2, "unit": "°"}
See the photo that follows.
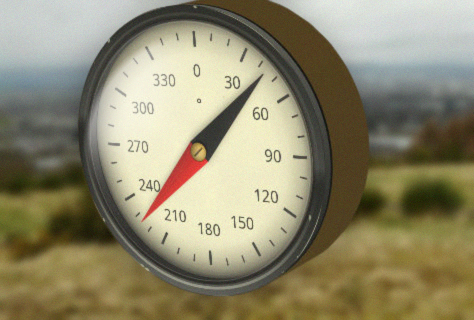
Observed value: {"value": 225, "unit": "°"}
